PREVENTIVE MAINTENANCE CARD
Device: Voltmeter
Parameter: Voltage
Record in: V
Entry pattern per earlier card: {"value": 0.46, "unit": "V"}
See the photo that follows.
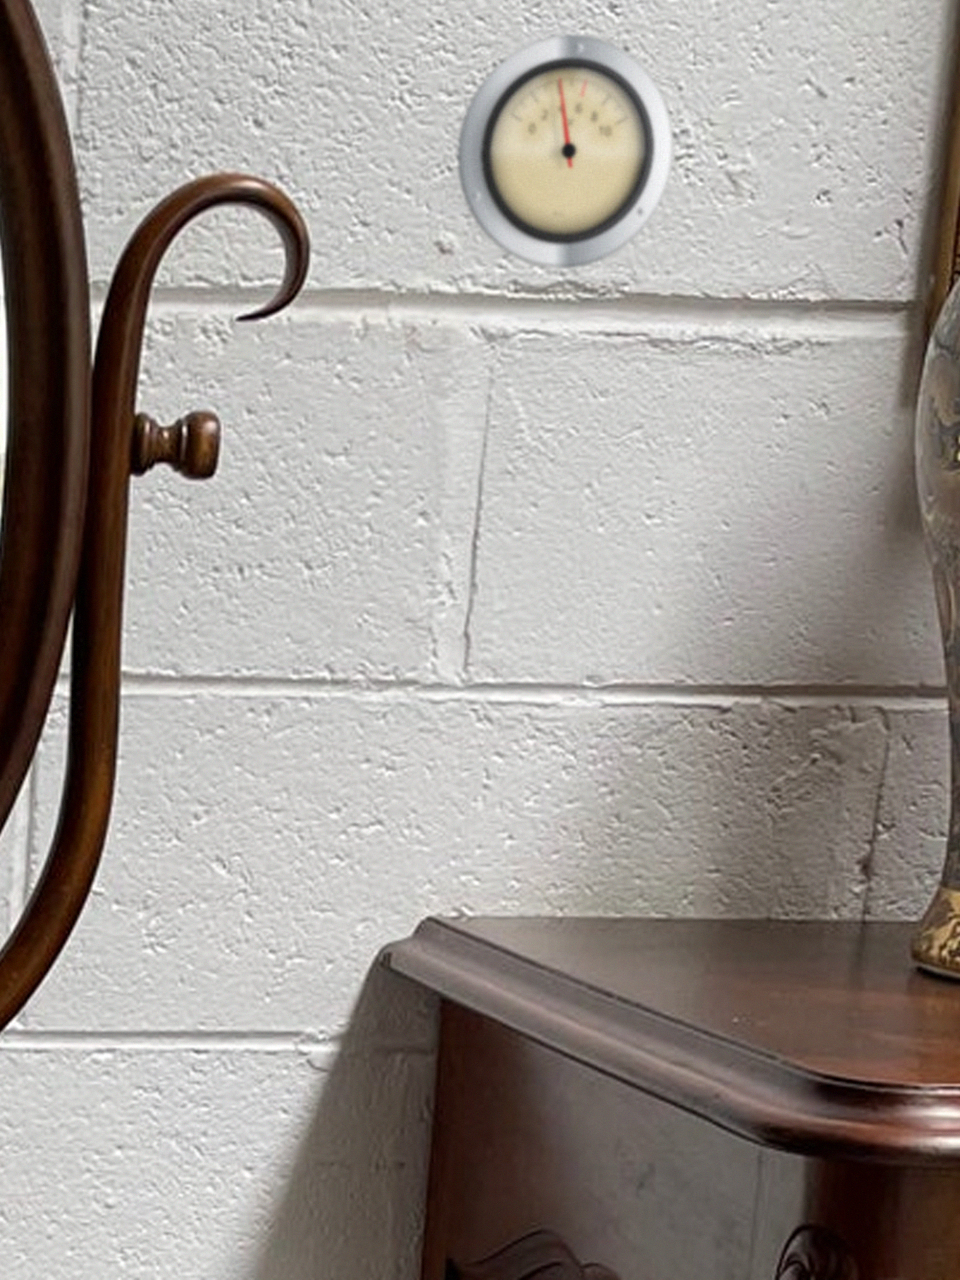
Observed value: {"value": 4, "unit": "V"}
